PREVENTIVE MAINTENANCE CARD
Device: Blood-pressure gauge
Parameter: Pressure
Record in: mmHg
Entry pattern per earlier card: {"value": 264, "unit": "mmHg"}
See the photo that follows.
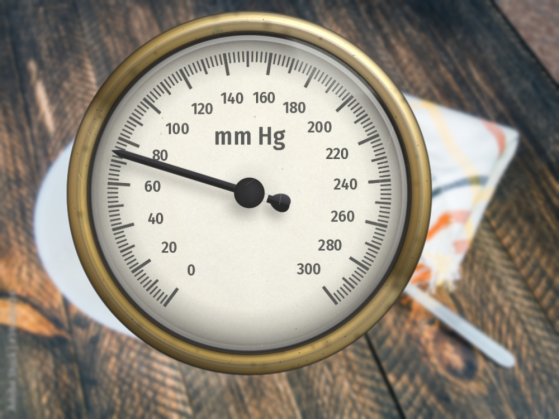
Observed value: {"value": 74, "unit": "mmHg"}
